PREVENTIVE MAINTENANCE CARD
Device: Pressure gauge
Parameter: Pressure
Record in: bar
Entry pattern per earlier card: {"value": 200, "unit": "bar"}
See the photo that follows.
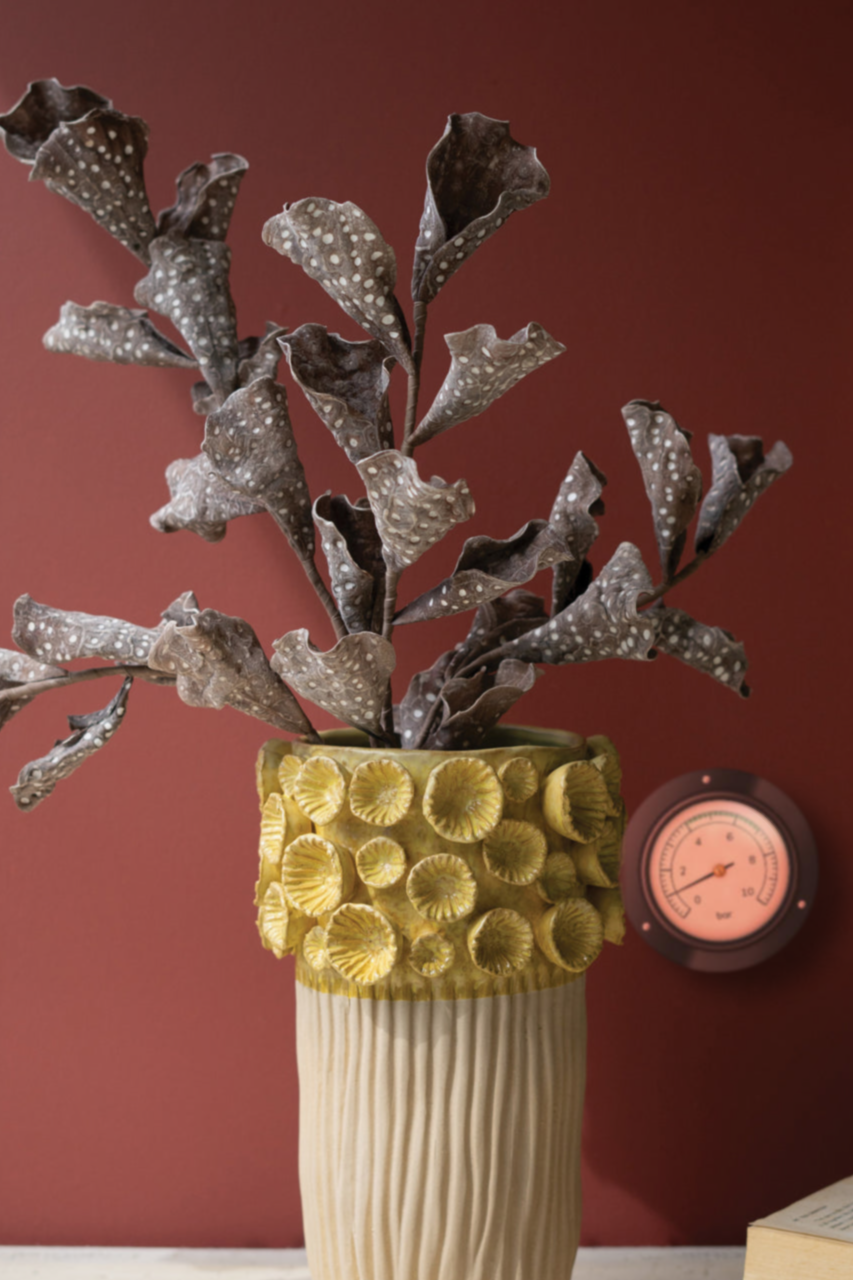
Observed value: {"value": 1, "unit": "bar"}
